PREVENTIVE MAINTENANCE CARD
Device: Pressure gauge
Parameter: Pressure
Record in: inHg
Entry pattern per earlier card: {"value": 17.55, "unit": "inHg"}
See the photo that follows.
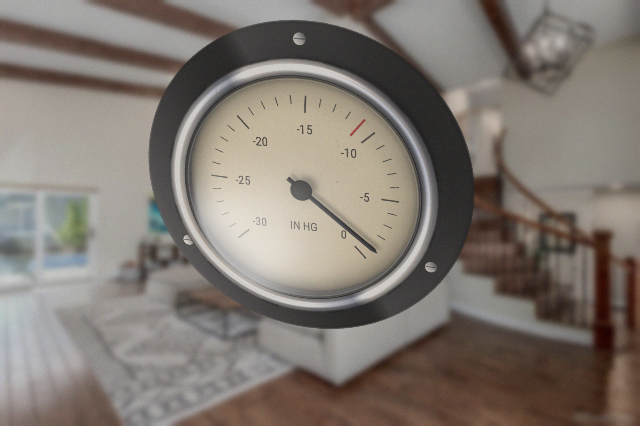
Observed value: {"value": -1, "unit": "inHg"}
